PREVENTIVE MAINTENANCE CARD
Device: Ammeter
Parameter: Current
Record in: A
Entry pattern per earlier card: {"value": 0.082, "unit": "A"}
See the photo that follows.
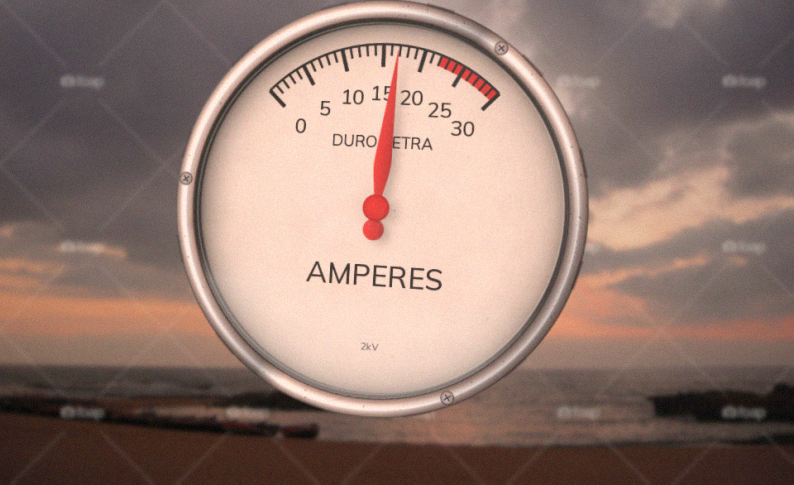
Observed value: {"value": 17, "unit": "A"}
